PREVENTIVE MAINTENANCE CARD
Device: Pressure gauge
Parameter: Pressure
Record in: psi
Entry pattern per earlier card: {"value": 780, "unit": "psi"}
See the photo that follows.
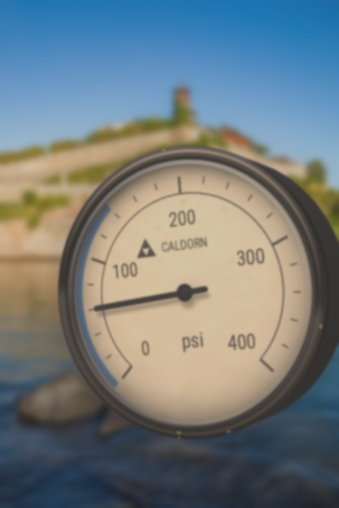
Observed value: {"value": 60, "unit": "psi"}
